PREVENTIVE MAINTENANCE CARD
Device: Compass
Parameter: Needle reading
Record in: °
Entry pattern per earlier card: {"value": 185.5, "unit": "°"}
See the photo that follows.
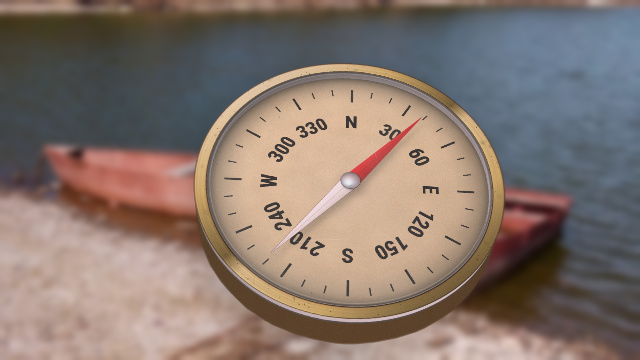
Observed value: {"value": 40, "unit": "°"}
